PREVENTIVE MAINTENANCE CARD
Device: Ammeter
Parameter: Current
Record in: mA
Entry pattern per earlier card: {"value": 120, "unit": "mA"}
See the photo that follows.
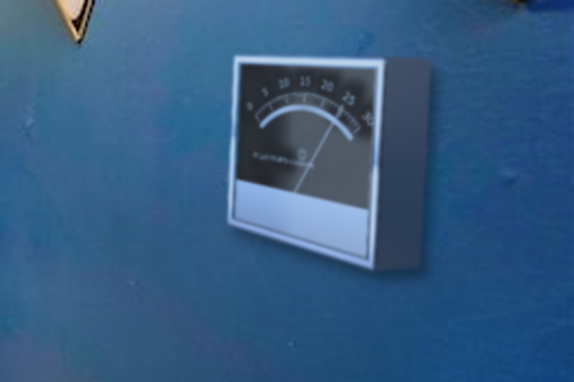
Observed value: {"value": 25, "unit": "mA"}
